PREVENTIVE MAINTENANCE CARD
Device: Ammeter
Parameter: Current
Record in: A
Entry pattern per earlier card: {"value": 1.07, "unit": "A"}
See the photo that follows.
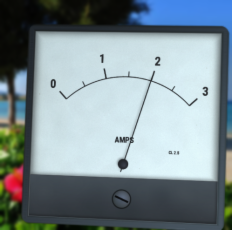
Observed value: {"value": 2, "unit": "A"}
